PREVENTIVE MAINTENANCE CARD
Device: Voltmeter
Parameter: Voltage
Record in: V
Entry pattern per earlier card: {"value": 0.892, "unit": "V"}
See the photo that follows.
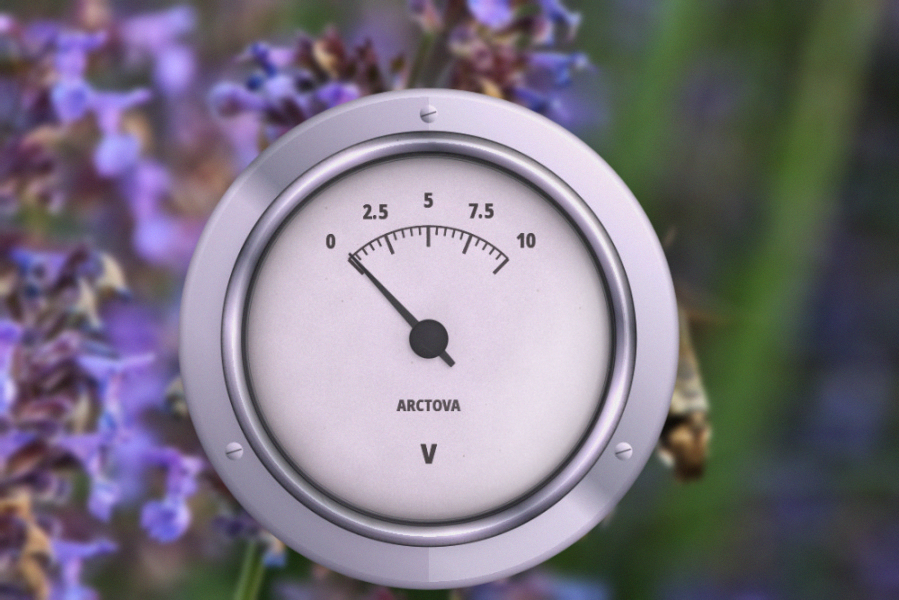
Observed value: {"value": 0.25, "unit": "V"}
